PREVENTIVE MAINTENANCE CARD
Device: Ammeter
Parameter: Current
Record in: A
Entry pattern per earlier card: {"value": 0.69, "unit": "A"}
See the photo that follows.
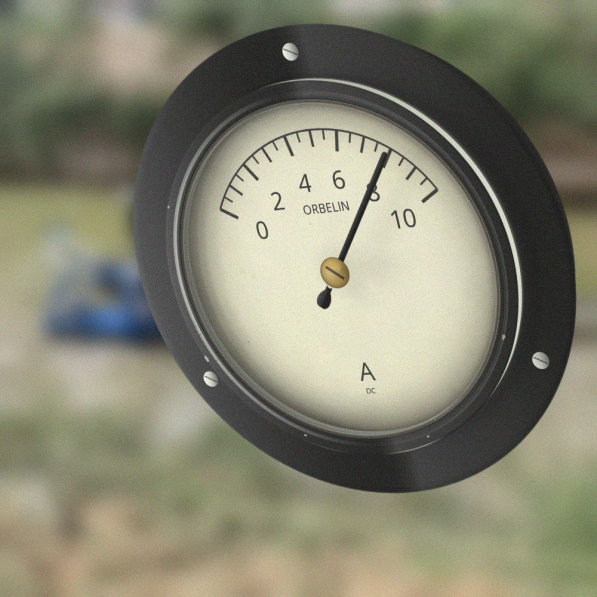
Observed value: {"value": 8, "unit": "A"}
